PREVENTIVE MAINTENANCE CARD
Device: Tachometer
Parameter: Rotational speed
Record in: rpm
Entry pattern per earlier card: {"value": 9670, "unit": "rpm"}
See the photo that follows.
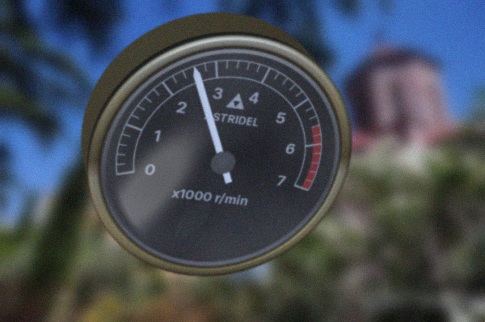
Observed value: {"value": 2600, "unit": "rpm"}
